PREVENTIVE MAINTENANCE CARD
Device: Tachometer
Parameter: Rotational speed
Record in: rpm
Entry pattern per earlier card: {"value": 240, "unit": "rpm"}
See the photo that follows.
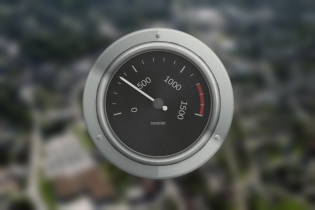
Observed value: {"value": 350, "unit": "rpm"}
